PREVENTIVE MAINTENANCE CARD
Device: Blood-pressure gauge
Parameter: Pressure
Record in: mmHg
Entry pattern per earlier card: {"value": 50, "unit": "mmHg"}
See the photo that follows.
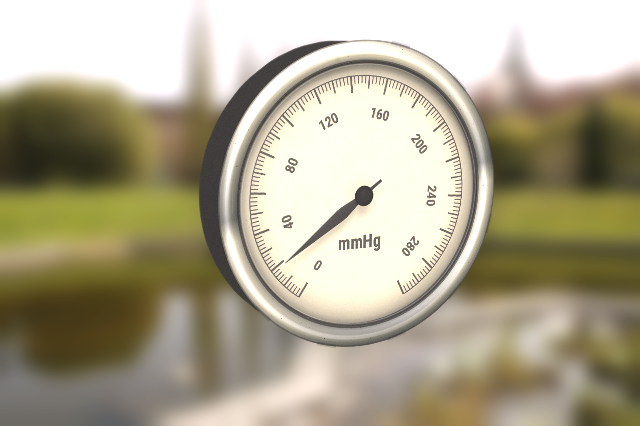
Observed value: {"value": 20, "unit": "mmHg"}
